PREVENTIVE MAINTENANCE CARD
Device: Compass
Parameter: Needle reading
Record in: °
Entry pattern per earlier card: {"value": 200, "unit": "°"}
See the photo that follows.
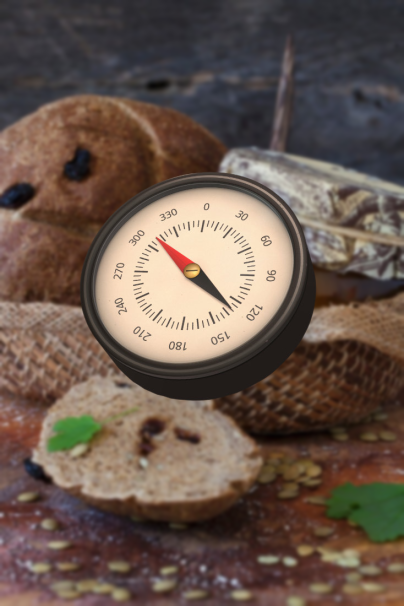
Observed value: {"value": 310, "unit": "°"}
